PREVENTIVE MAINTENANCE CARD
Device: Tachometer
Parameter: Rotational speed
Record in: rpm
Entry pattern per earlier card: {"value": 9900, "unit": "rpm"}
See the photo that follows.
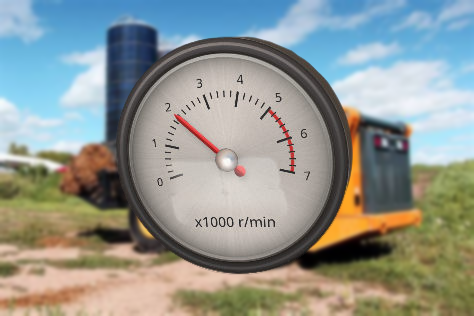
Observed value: {"value": 2000, "unit": "rpm"}
